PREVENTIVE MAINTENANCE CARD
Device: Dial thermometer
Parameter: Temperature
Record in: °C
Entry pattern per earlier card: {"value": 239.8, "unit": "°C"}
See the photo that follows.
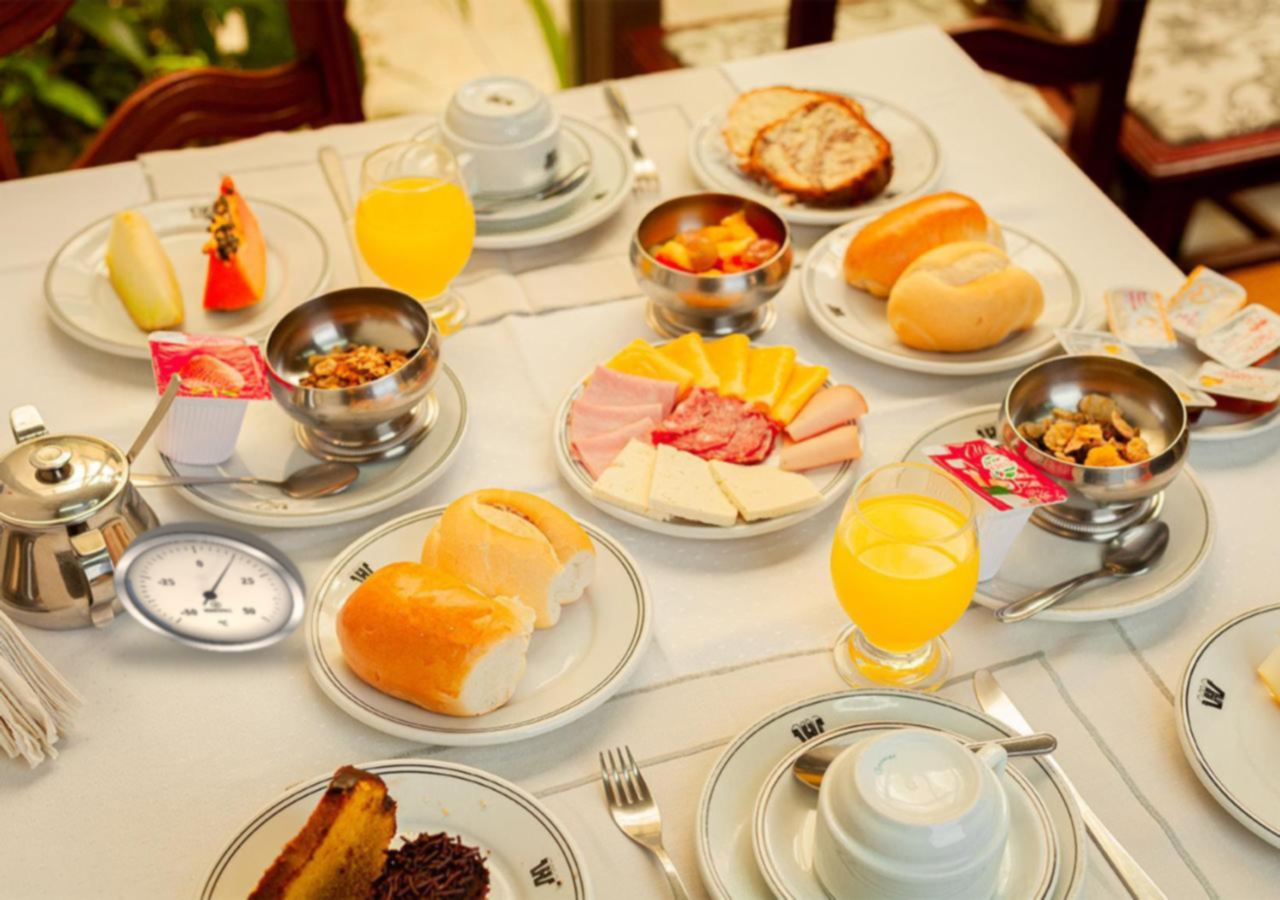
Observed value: {"value": 12.5, "unit": "°C"}
